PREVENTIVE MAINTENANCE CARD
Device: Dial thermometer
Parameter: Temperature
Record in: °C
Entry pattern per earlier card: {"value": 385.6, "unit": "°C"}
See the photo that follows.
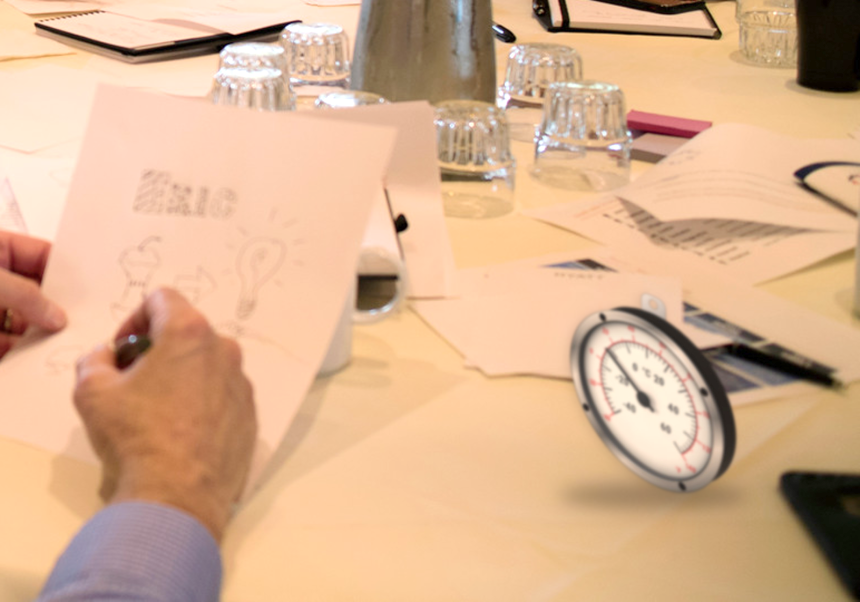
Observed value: {"value": -10, "unit": "°C"}
